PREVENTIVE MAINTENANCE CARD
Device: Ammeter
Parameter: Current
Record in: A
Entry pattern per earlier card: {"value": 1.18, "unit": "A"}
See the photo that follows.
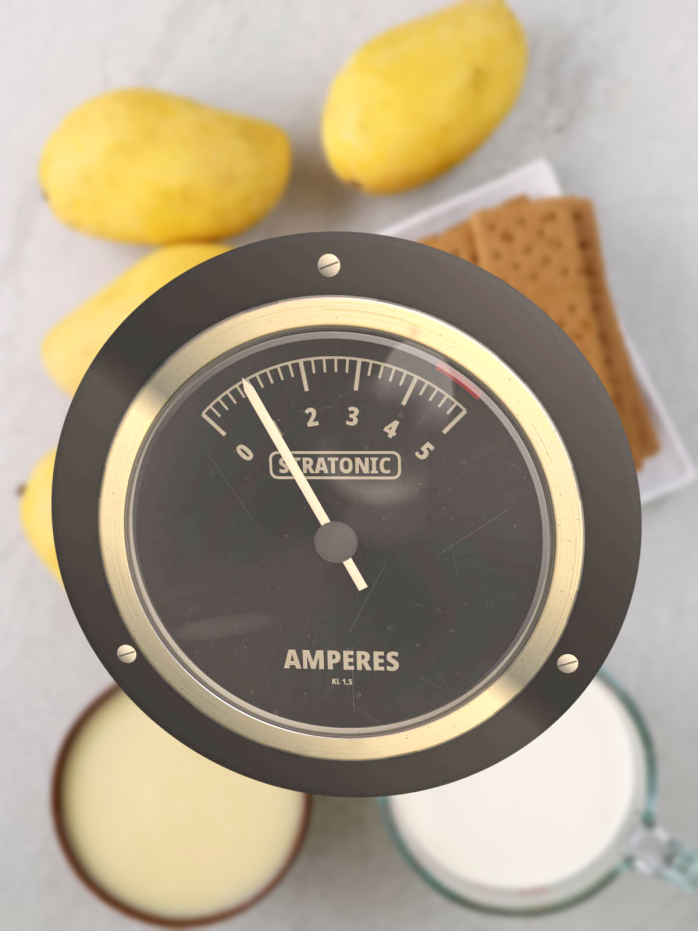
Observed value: {"value": 1, "unit": "A"}
